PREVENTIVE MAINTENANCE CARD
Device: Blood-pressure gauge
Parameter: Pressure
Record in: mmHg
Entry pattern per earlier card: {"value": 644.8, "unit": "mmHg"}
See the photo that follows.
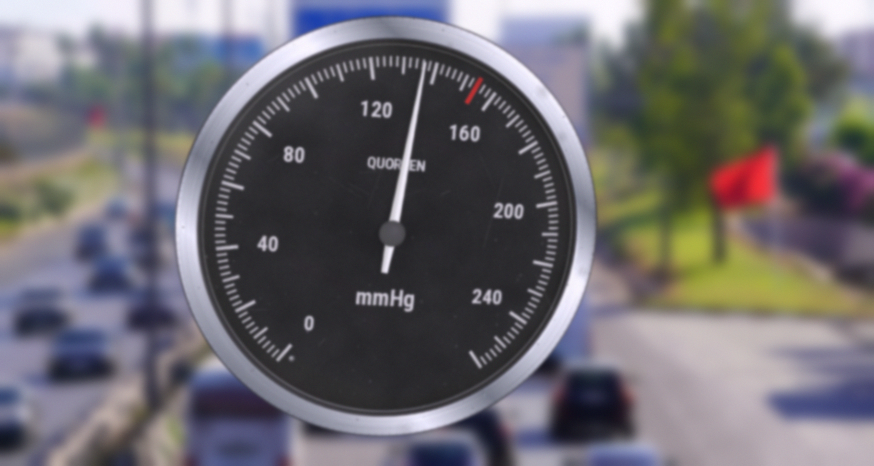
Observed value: {"value": 136, "unit": "mmHg"}
